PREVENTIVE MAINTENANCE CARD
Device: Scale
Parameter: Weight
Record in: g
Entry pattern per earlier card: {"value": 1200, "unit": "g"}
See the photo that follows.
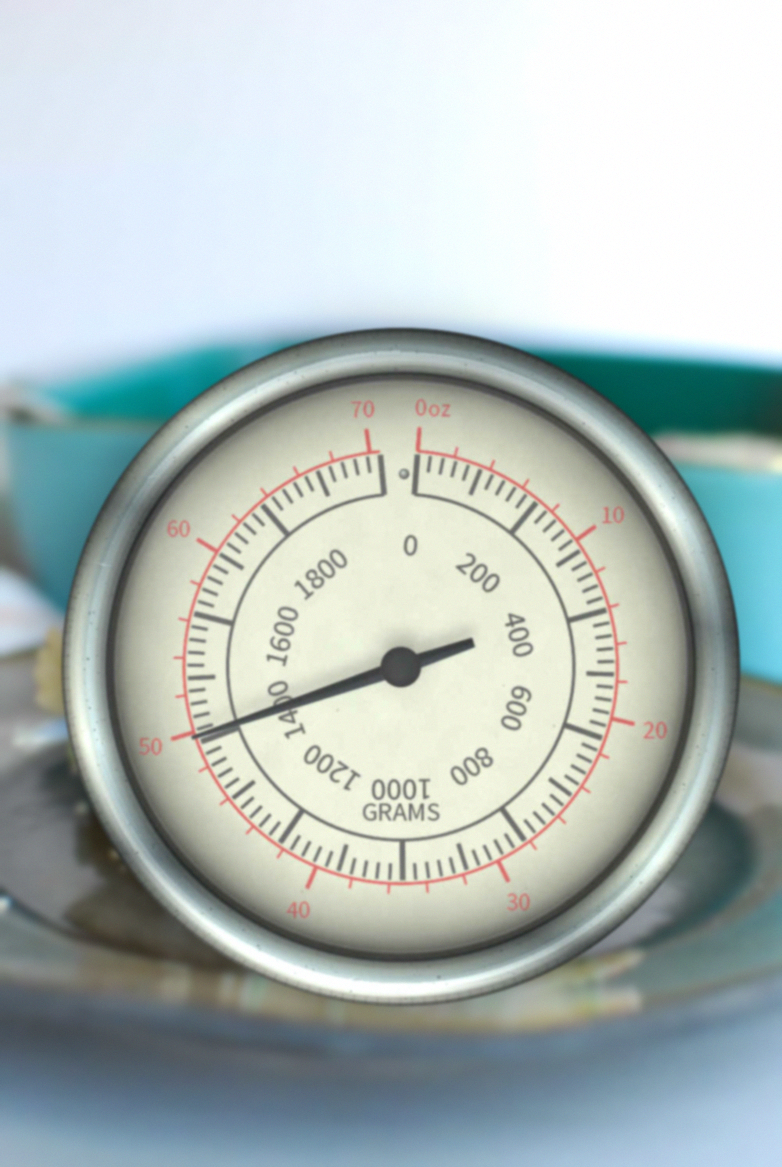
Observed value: {"value": 1410, "unit": "g"}
